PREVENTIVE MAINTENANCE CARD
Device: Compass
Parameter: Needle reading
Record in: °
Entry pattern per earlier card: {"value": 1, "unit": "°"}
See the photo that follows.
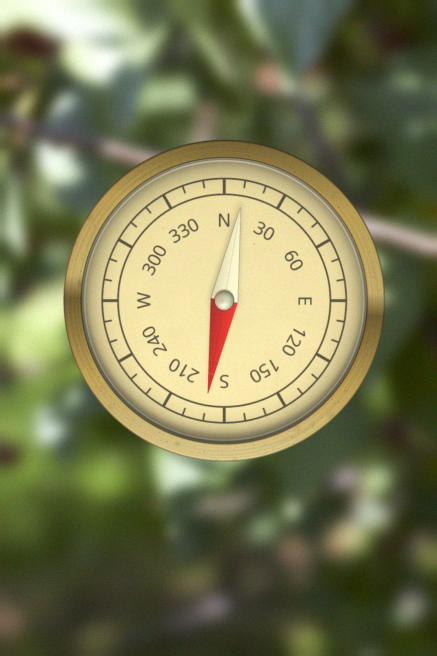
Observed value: {"value": 190, "unit": "°"}
